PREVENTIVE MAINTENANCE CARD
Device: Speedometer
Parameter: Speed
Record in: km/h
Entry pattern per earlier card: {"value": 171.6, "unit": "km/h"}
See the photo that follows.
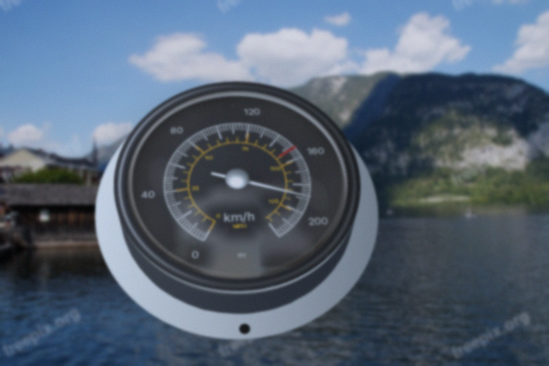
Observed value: {"value": 190, "unit": "km/h"}
